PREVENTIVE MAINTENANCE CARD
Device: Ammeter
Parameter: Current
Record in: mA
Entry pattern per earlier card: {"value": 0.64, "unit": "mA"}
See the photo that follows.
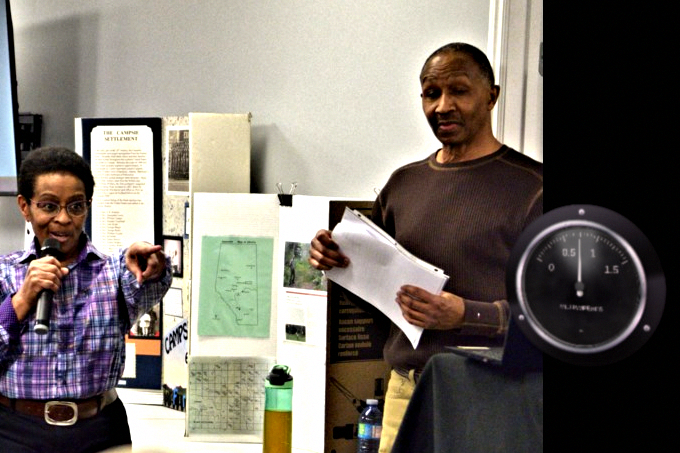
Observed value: {"value": 0.75, "unit": "mA"}
